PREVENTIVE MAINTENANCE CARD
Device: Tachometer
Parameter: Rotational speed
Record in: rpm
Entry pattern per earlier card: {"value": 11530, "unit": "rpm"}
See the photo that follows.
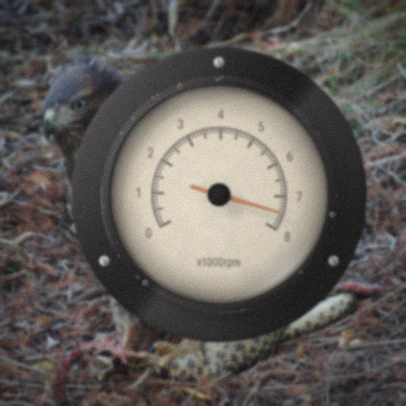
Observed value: {"value": 7500, "unit": "rpm"}
